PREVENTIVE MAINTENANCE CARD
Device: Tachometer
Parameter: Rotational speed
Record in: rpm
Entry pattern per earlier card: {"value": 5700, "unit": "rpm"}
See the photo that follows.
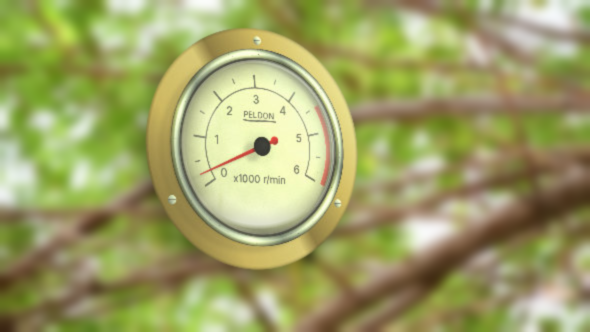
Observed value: {"value": 250, "unit": "rpm"}
